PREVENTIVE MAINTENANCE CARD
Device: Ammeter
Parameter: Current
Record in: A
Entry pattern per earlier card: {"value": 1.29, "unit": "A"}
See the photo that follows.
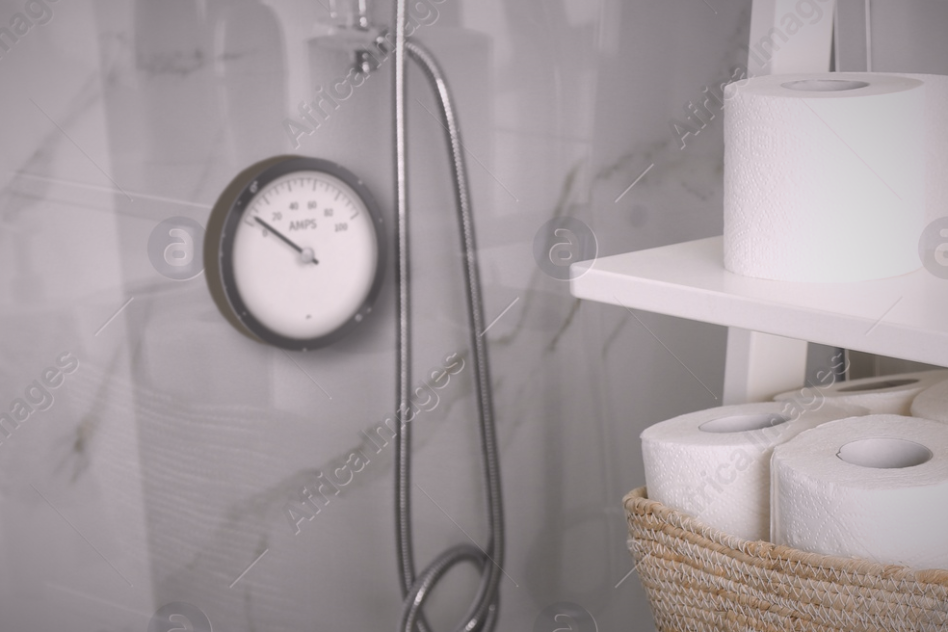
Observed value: {"value": 5, "unit": "A"}
